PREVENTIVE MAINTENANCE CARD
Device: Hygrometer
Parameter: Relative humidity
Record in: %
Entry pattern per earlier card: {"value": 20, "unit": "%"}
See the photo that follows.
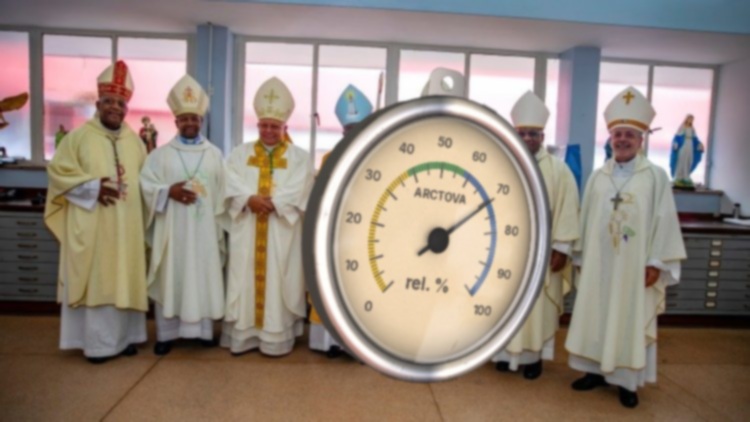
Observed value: {"value": 70, "unit": "%"}
